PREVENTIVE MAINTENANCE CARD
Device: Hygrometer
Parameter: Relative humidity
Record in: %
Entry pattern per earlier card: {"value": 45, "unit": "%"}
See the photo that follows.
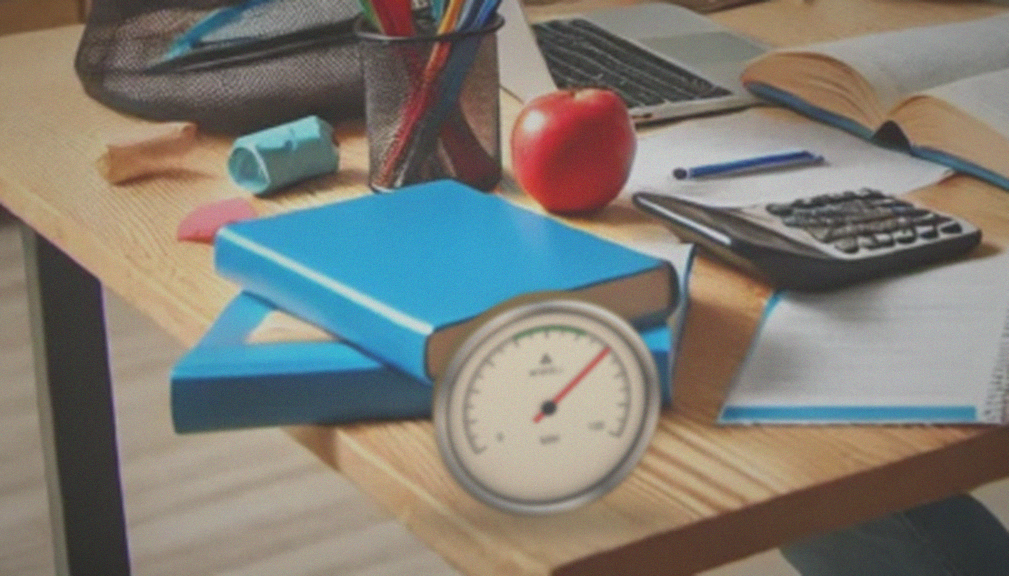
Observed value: {"value": 70, "unit": "%"}
